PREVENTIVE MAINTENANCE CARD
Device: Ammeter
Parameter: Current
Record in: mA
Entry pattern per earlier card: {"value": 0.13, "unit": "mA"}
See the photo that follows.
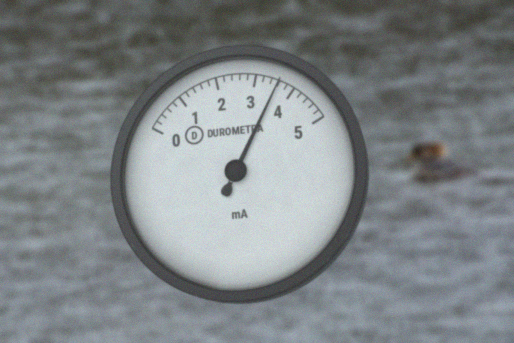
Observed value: {"value": 3.6, "unit": "mA"}
